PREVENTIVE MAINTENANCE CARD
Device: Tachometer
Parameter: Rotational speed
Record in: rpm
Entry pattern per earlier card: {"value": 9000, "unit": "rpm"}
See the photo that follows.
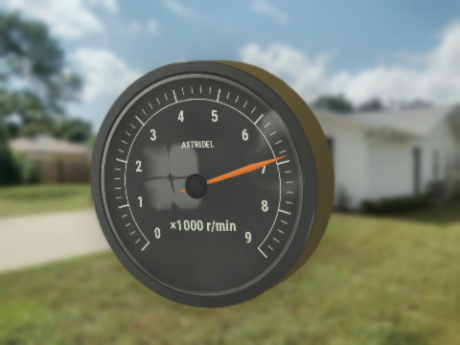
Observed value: {"value": 6900, "unit": "rpm"}
